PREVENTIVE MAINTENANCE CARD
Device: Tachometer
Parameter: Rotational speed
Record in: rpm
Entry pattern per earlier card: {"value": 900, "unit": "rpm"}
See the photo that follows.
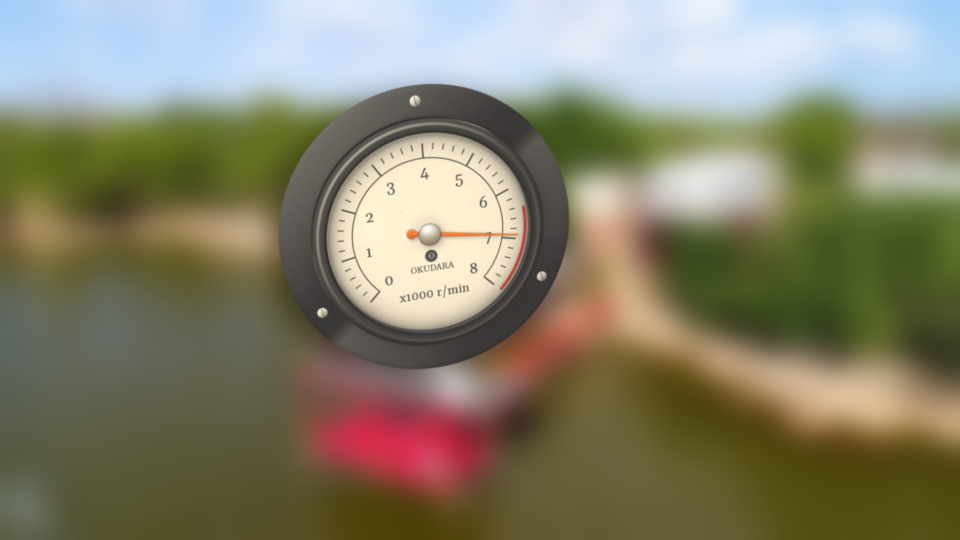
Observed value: {"value": 6900, "unit": "rpm"}
